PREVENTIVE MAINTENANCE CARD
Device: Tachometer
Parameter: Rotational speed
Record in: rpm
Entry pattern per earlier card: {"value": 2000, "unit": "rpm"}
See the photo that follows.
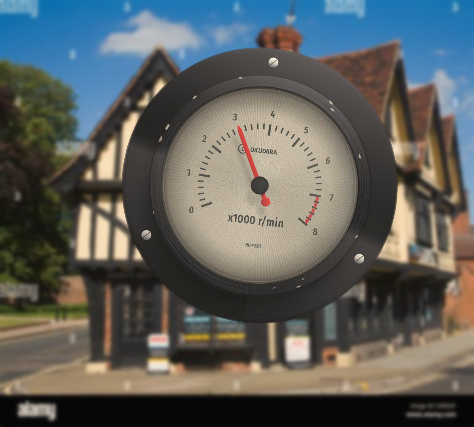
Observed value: {"value": 3000, "unit": "rpm"}
